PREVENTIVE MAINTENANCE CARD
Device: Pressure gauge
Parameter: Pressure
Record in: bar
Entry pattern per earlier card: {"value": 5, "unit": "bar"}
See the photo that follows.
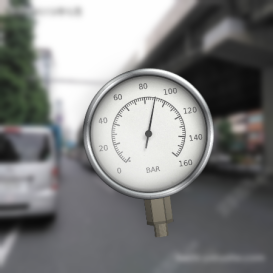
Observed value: {"value": 90, "unit": "bar"}
